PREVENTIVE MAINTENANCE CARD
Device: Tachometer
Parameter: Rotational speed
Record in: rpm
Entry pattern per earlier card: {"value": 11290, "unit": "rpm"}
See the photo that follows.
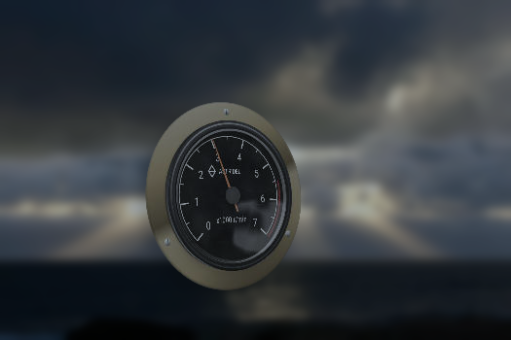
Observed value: {"value": 3000, "unit": "rpm"}
